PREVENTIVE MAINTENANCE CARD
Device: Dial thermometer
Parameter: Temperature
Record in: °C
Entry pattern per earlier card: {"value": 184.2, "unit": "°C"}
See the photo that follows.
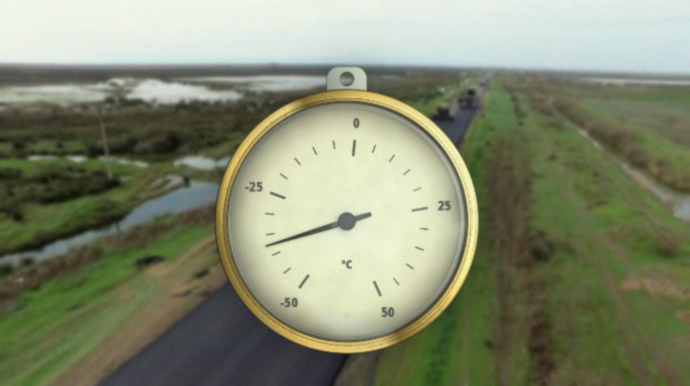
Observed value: {"value": -37.5, "unit": "°C"}
